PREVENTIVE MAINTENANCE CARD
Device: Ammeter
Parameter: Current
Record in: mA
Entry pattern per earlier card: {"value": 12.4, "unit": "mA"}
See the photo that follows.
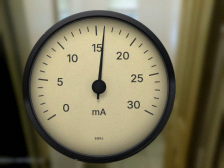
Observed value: {"value": 16, "unit": "mA"}
